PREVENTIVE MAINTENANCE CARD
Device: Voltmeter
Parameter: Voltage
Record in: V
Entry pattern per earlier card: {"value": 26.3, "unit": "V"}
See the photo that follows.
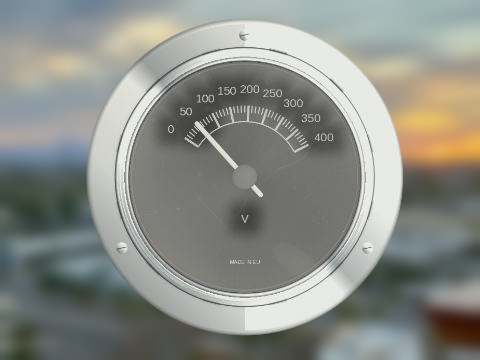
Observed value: {"value": 50, "unit": "V"}
